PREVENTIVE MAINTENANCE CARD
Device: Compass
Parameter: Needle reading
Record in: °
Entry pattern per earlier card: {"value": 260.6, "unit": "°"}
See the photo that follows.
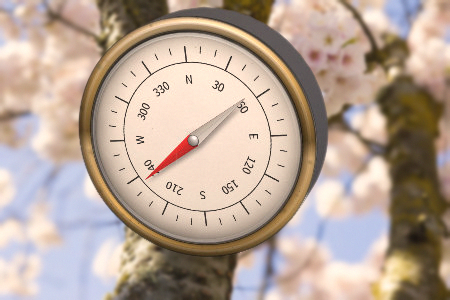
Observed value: {"value": 235, "unit": "°"}
